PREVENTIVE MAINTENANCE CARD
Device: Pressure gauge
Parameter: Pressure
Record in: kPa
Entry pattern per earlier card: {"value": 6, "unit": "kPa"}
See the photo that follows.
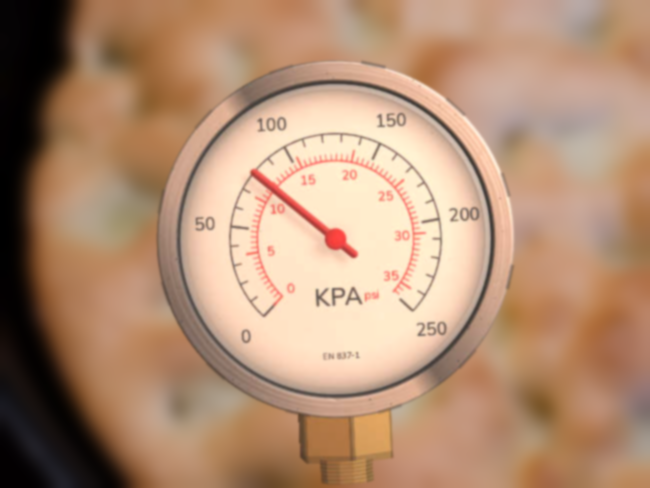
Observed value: {"value": 80, "unit": "kPa"}
